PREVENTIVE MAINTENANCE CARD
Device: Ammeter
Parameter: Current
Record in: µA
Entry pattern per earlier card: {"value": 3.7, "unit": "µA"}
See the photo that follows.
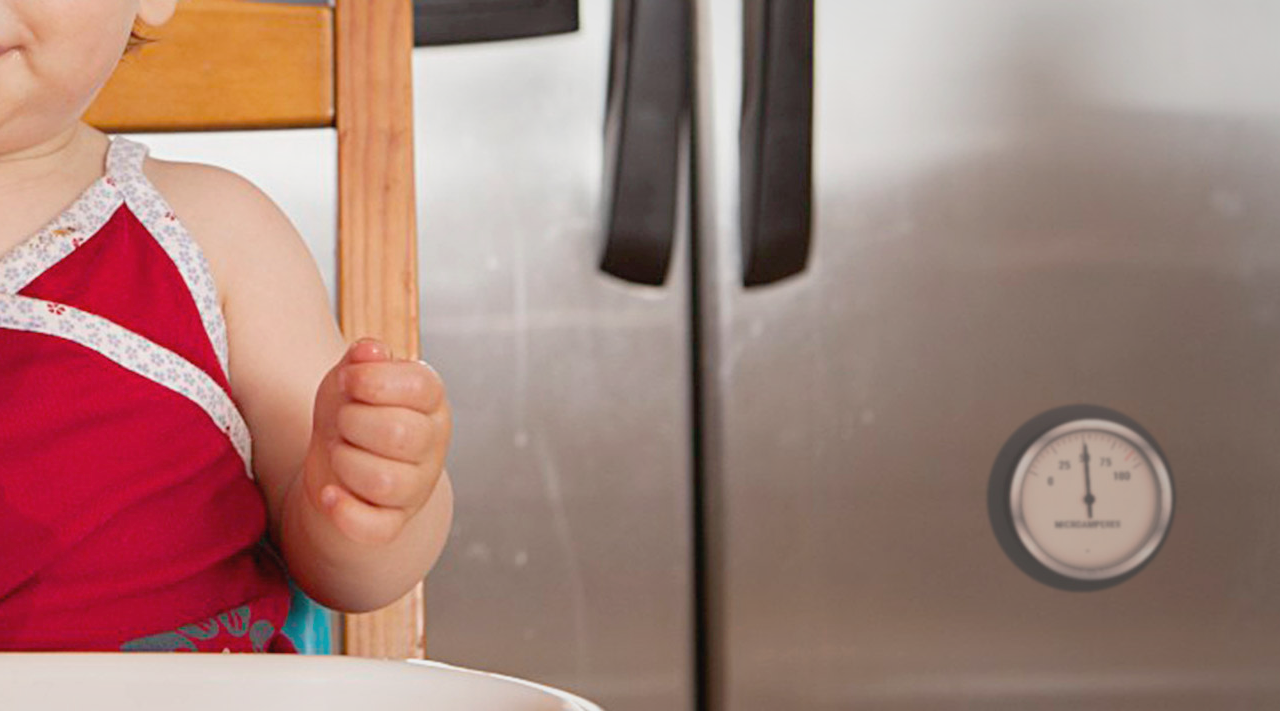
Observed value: {"value": 50, "unit": "µA"}
